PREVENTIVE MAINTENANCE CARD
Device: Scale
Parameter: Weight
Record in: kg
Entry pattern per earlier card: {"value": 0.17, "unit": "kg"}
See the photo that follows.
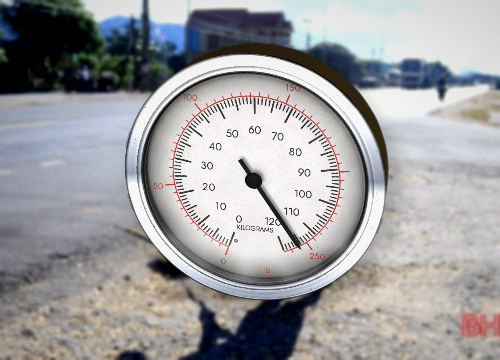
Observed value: {"value": 115, "unit": "kg"}
